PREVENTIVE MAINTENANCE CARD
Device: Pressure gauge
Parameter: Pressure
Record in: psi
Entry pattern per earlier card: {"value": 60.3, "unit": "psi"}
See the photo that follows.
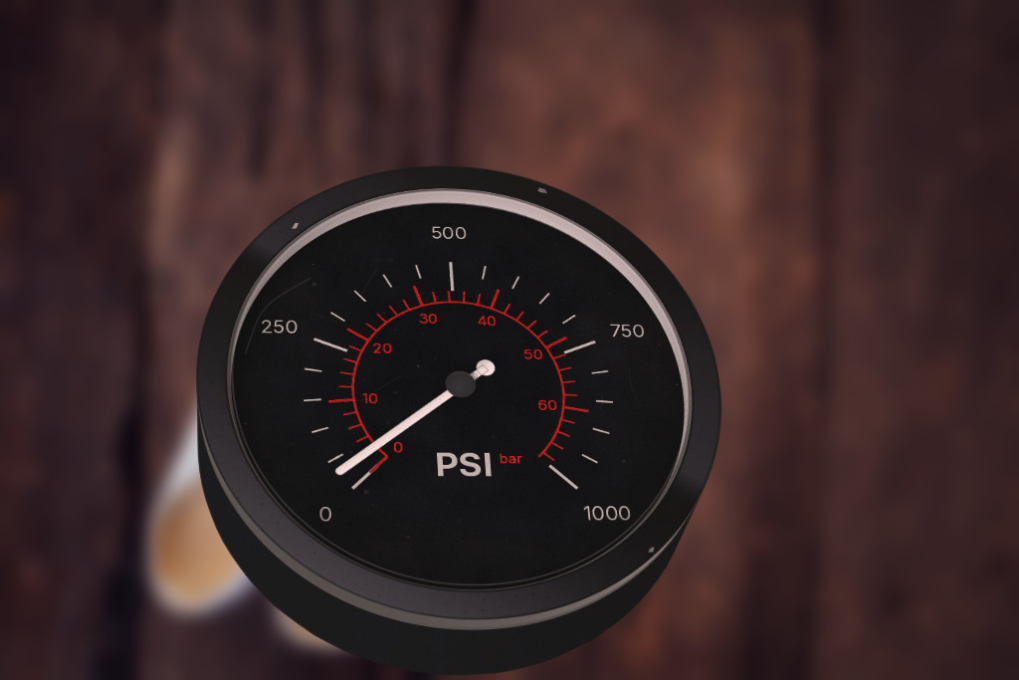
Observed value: {"value": 25, "unit": "psi"}
